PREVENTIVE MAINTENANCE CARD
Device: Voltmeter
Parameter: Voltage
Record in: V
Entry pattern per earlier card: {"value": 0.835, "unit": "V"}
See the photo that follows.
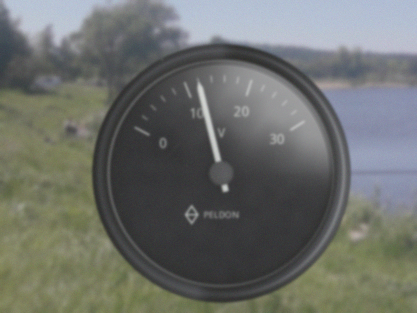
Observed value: {"value": 12, "unit": "V"}
